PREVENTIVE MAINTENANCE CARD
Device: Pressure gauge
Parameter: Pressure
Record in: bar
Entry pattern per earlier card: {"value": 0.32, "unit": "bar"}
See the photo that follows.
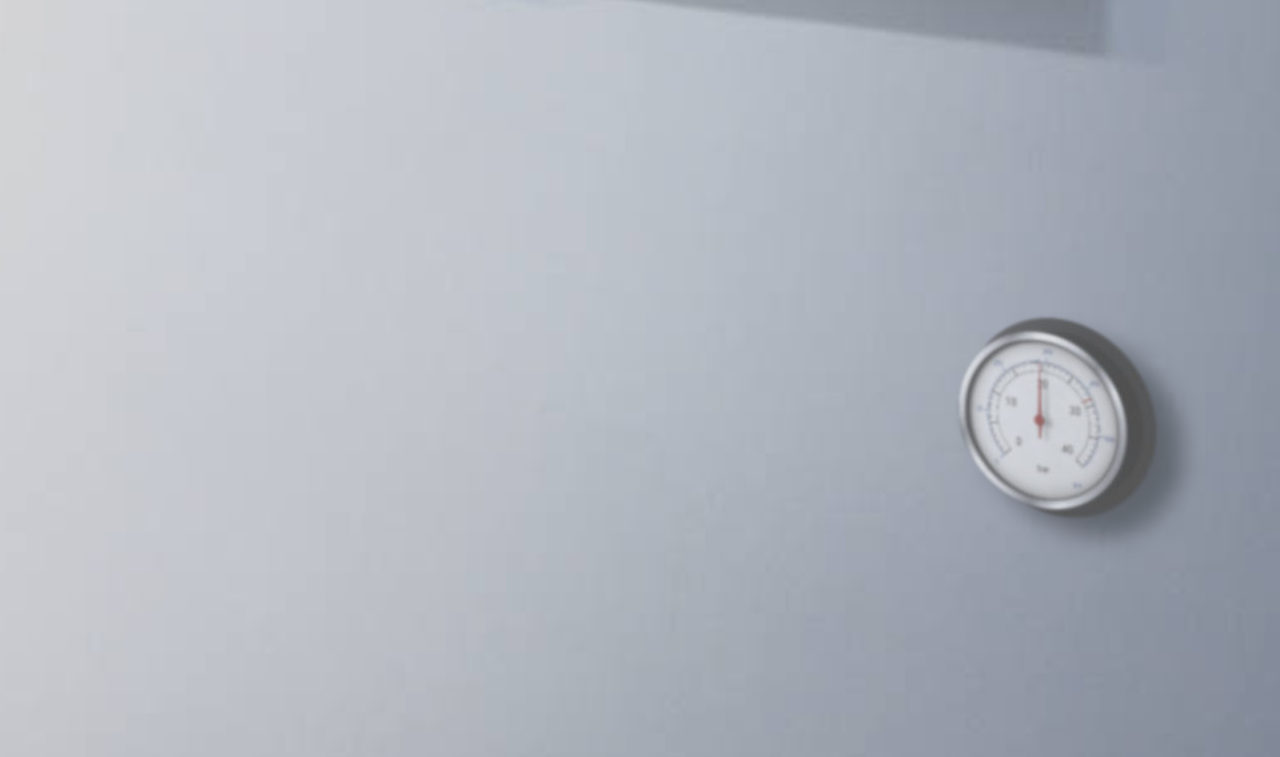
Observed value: {"value": 20, "unit": "bar"}
